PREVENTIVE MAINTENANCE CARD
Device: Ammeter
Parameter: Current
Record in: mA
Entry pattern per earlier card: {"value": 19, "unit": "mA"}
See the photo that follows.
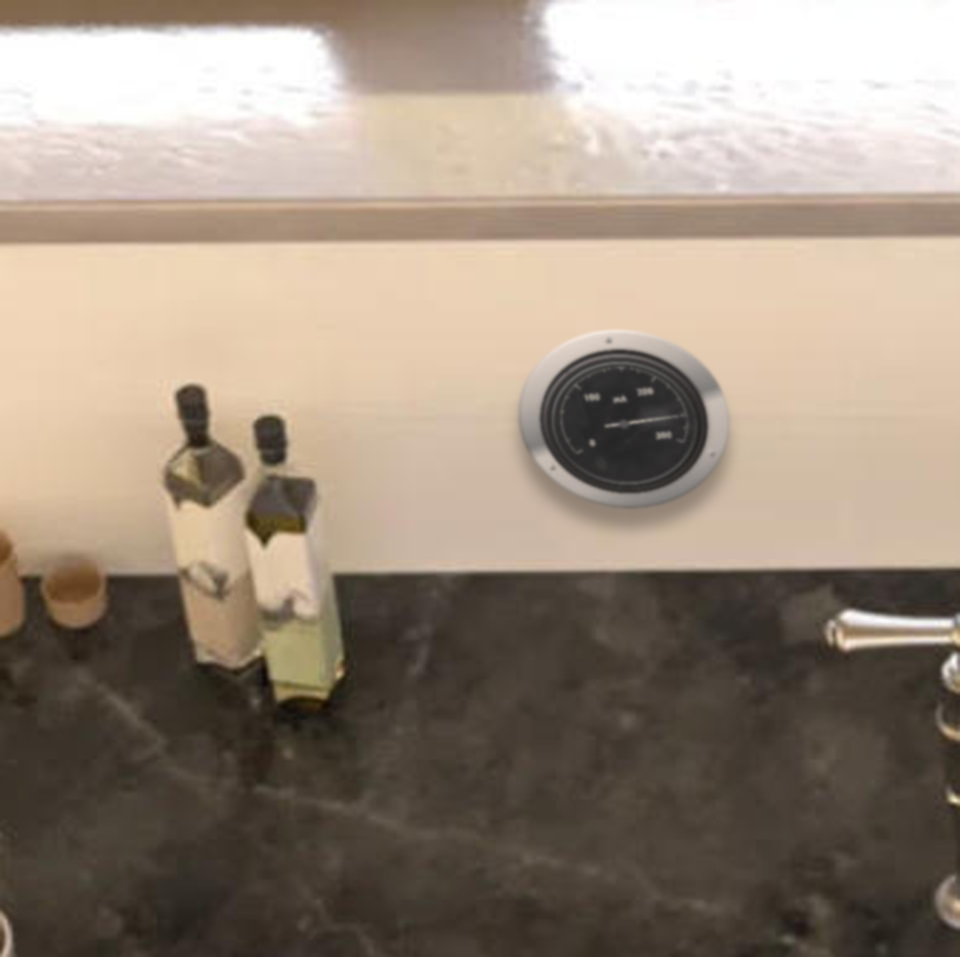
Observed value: {"value": 260, "unit": "mA"}
